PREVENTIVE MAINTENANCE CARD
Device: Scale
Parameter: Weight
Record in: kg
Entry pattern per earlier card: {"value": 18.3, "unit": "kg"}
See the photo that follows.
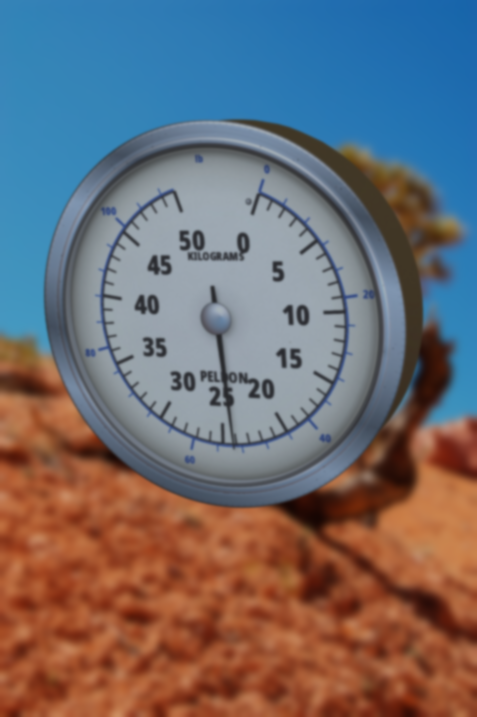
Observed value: {"value": 24, "unit": "kg"}
